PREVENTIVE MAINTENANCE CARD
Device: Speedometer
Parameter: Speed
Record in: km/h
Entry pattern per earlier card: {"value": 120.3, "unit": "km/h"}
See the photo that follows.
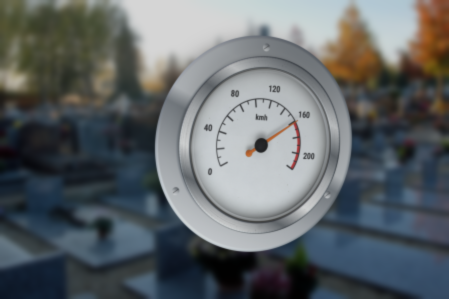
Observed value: {"value": 160, "unit": "km/h"}
